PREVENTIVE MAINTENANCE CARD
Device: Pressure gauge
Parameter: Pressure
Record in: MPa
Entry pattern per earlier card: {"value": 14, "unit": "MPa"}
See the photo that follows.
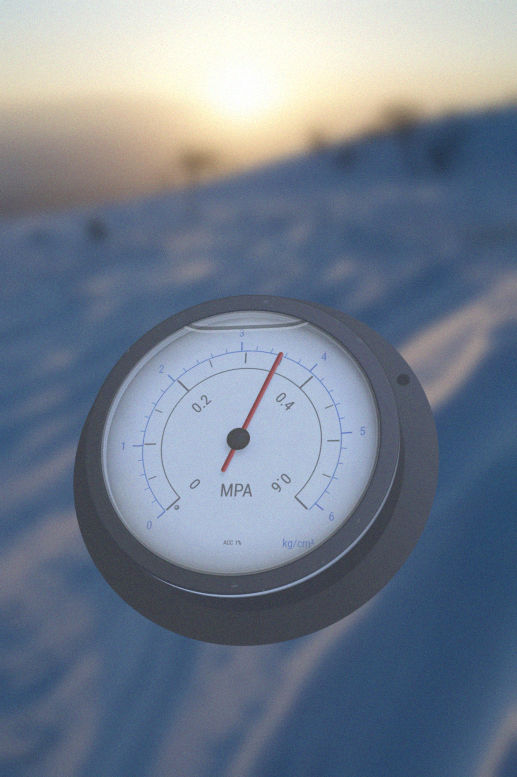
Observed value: {"value": 0.35, "unit": "MPa"}
